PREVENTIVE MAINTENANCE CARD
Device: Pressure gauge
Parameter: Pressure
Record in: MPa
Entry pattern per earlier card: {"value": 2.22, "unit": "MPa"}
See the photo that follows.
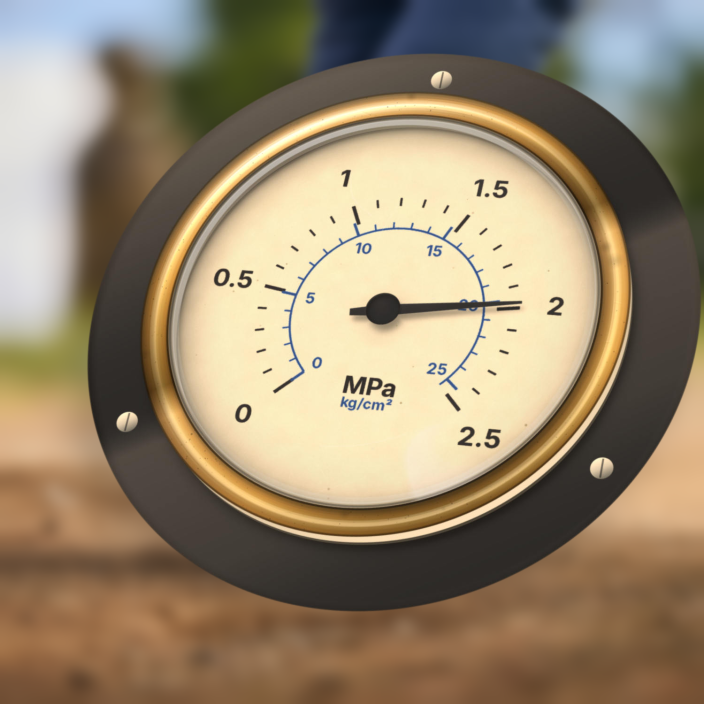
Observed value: {"value": 2, "unit": "MPa"}
